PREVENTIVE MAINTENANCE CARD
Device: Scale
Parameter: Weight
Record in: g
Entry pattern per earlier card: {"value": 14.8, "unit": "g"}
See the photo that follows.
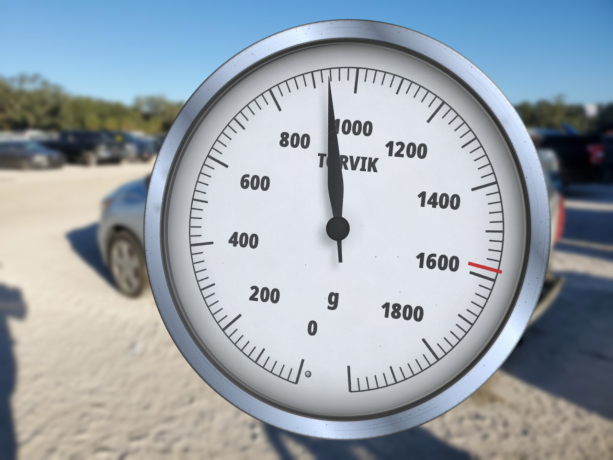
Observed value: {"value": 940, "unit": "g"}
